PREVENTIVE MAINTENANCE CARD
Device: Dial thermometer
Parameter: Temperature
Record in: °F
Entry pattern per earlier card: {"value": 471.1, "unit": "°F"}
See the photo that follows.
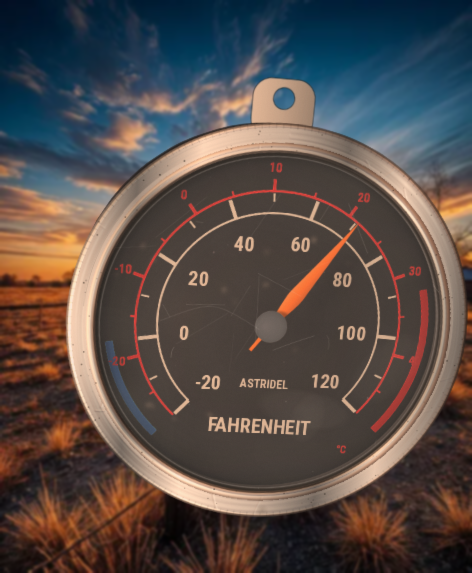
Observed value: {"value": 70, "unit": "°F"}
